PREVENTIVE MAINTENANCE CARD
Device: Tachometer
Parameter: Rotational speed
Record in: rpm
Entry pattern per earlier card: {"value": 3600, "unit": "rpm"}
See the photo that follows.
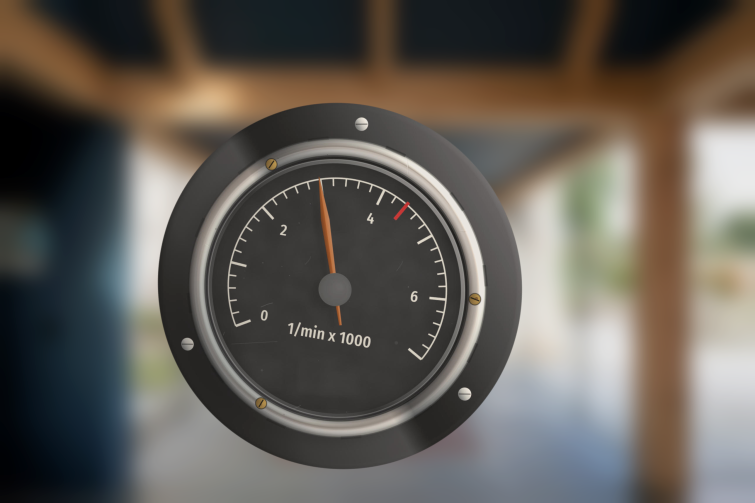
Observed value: {"value": 3000, "unit": "rpm"}
